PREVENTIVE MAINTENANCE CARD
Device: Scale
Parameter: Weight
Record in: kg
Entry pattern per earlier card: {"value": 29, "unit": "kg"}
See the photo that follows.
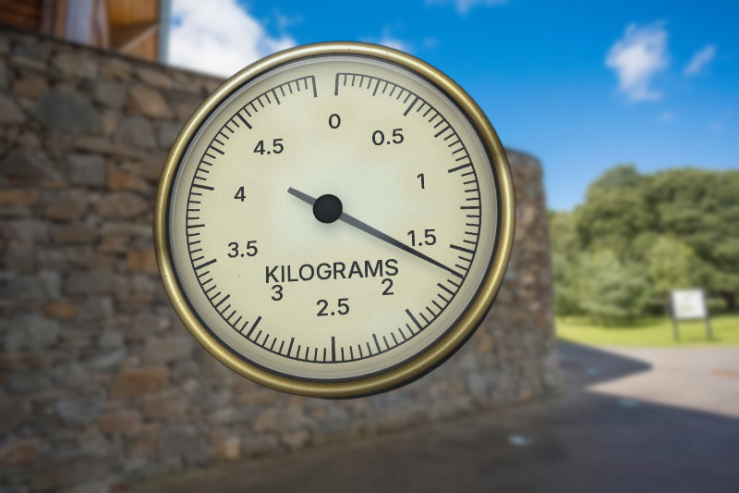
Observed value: {"value": 1.65, "unit": "kg"}
